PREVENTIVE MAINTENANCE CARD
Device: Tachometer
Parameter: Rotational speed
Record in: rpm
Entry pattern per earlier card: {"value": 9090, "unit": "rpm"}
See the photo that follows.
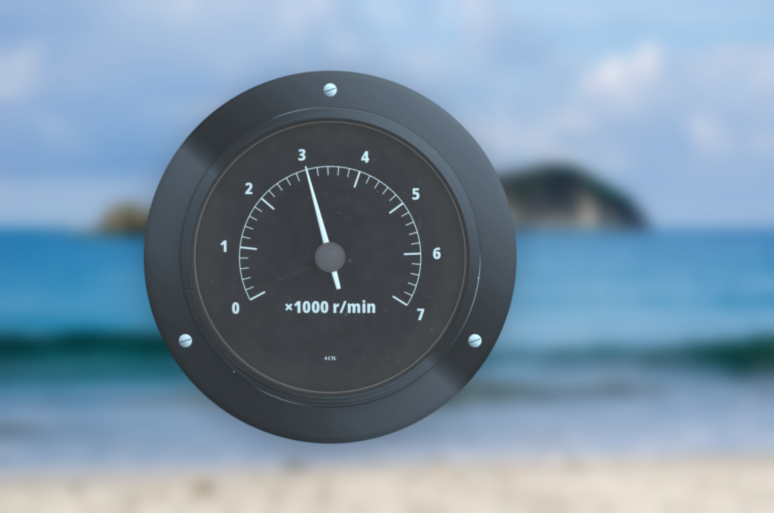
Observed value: {"value": 3000, "unit": "rpm"}
